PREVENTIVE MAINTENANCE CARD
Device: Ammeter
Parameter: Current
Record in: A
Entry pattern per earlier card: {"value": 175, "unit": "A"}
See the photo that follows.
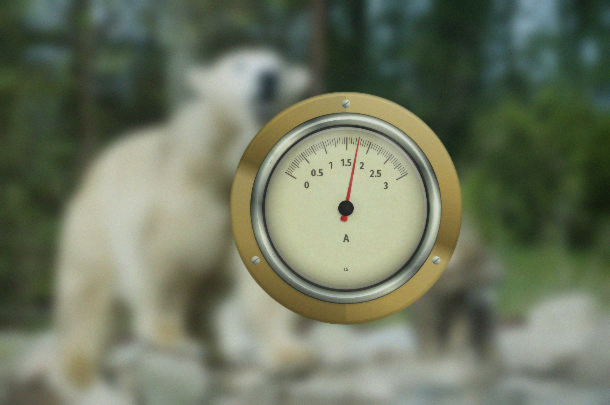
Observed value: {"value": 1.75, "unit": "A"}
